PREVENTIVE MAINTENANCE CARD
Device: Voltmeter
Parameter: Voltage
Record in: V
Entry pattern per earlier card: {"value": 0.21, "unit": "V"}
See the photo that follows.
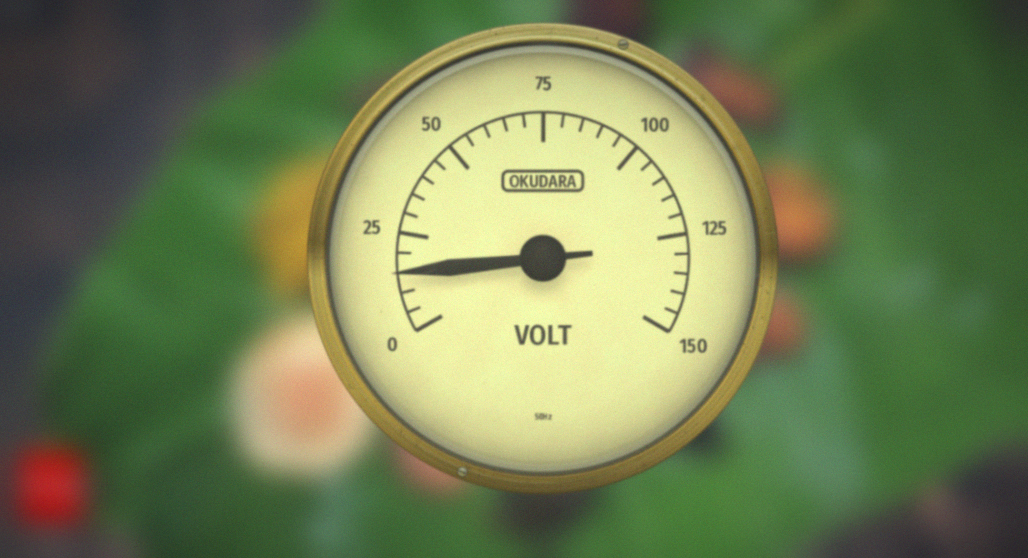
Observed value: {"value": 15, "unit": "V"}
